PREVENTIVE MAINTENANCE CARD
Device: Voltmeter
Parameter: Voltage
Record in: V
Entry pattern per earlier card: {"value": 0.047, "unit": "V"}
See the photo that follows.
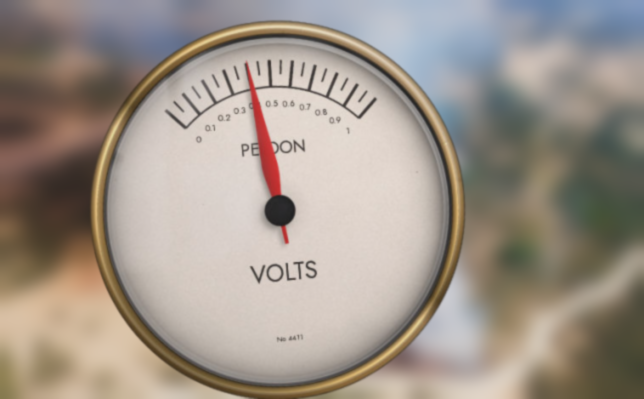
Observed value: {"value": 0.4, "unit": "V"}
